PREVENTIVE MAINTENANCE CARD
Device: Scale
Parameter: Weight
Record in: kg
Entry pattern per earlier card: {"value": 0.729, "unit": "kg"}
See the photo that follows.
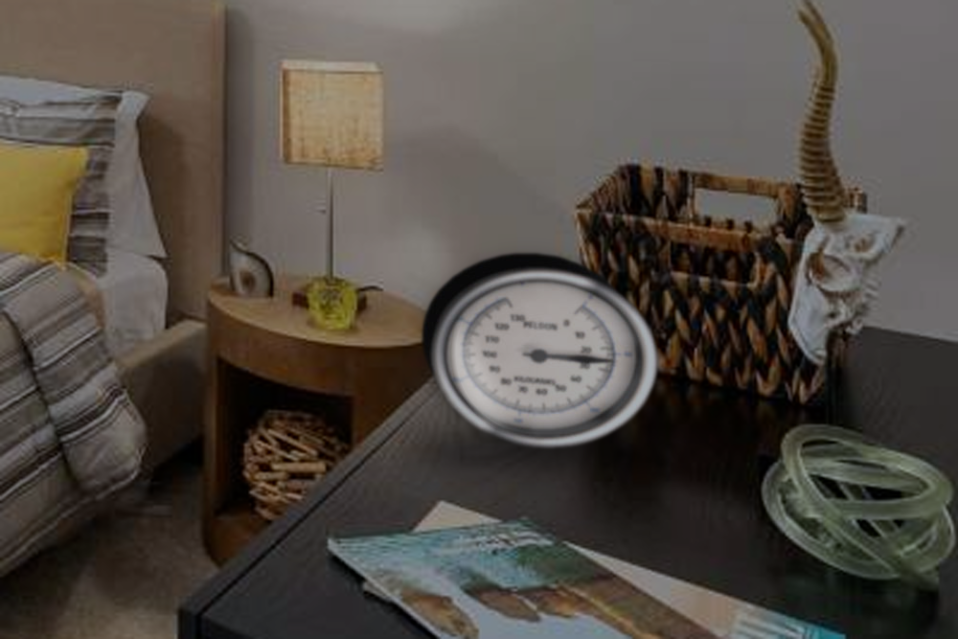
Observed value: {"value": 25, "unit": "kg"}
